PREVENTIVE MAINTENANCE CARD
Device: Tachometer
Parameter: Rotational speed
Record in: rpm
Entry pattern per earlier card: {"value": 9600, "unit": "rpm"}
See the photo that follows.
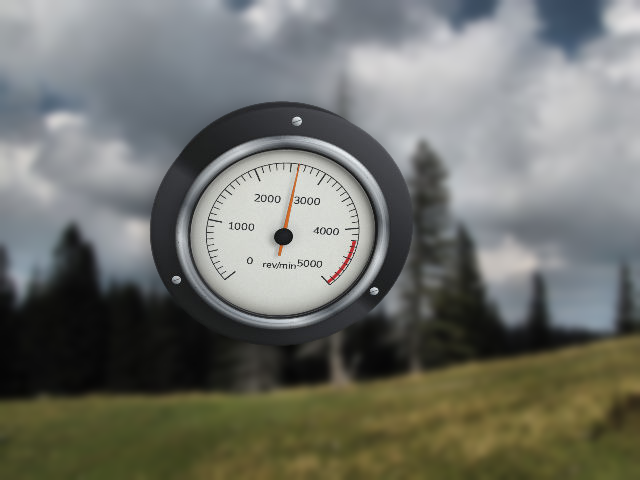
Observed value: {"value": 2600, "unit": "rpm"}
